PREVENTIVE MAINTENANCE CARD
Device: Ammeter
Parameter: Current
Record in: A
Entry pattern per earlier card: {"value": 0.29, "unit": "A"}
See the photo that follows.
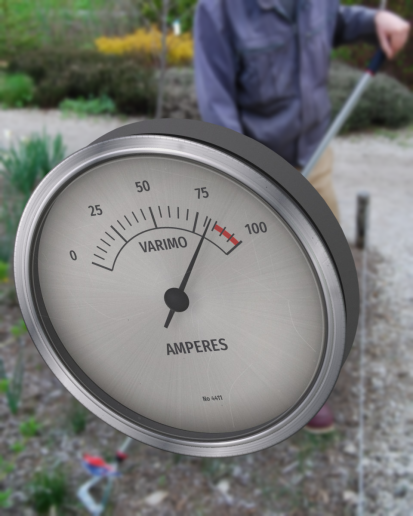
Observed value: {"value": 82.5, "unit": "A"}
